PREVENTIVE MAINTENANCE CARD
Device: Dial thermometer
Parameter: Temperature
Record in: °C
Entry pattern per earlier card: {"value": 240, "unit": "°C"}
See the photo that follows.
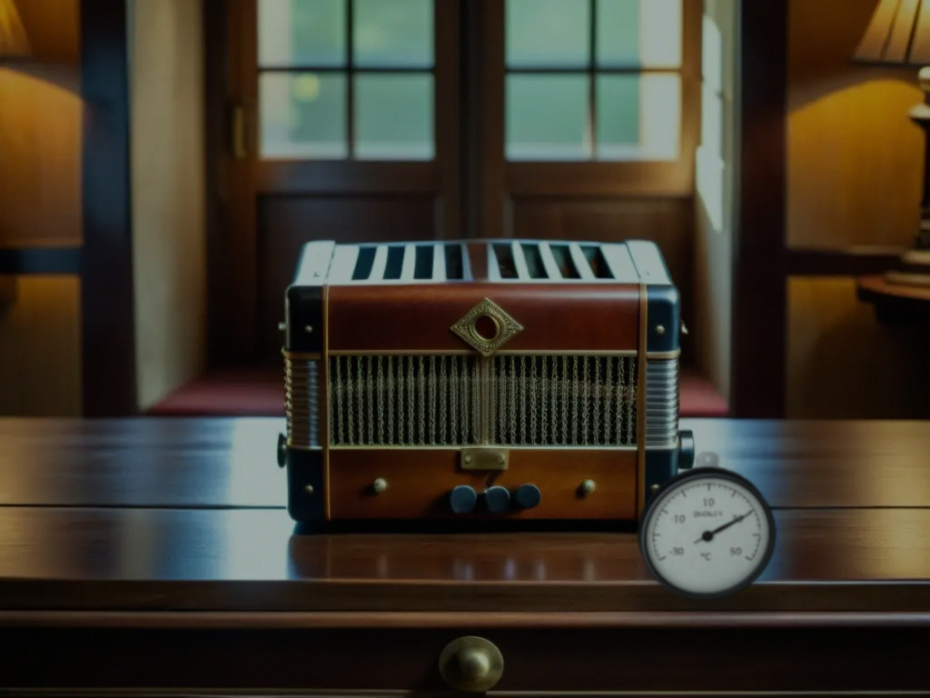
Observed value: {"value": 30, "unit": "°C"}
